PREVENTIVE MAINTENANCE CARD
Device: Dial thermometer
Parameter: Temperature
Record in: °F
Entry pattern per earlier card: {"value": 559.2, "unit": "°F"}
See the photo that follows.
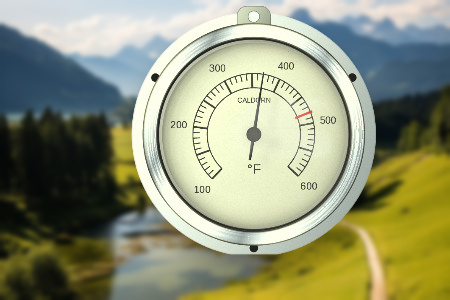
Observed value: {"value": 370, "unit": "°F"}
